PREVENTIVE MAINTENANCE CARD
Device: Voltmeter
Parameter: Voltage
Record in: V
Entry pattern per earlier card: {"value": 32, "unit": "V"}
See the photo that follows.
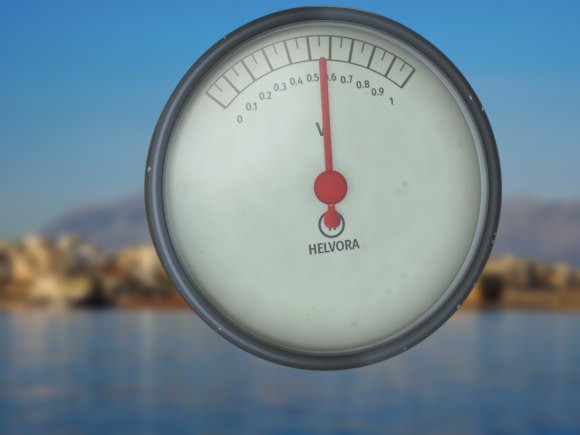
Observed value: {"value": 0.55, "unit": "V"}
